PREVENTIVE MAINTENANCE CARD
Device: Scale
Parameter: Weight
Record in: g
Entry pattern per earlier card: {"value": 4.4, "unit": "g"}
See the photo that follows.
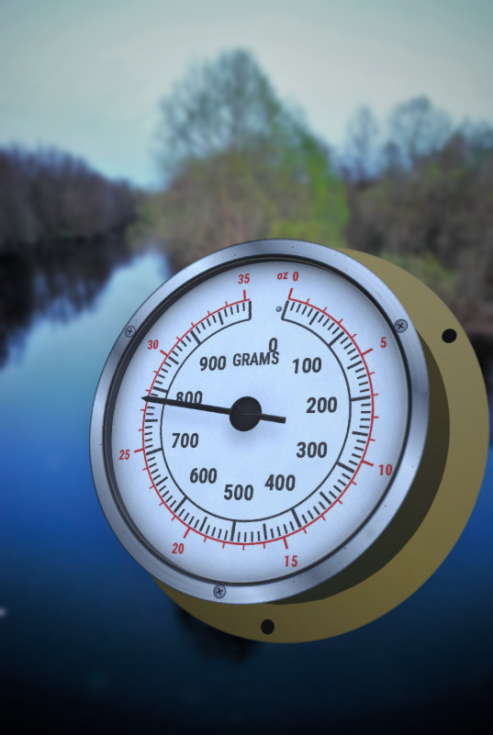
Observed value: {"value": 780, "unit": "g"}
